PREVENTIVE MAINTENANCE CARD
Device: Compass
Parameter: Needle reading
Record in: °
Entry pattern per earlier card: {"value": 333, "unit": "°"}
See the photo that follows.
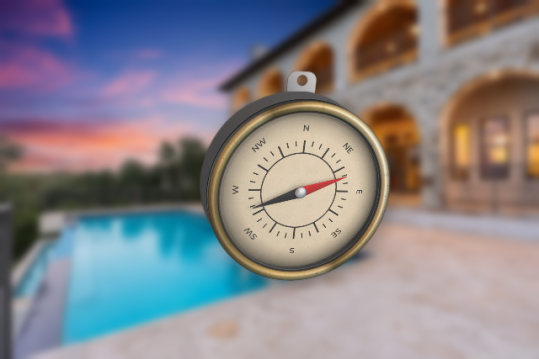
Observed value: {"value": 70, "unit": "°"}
